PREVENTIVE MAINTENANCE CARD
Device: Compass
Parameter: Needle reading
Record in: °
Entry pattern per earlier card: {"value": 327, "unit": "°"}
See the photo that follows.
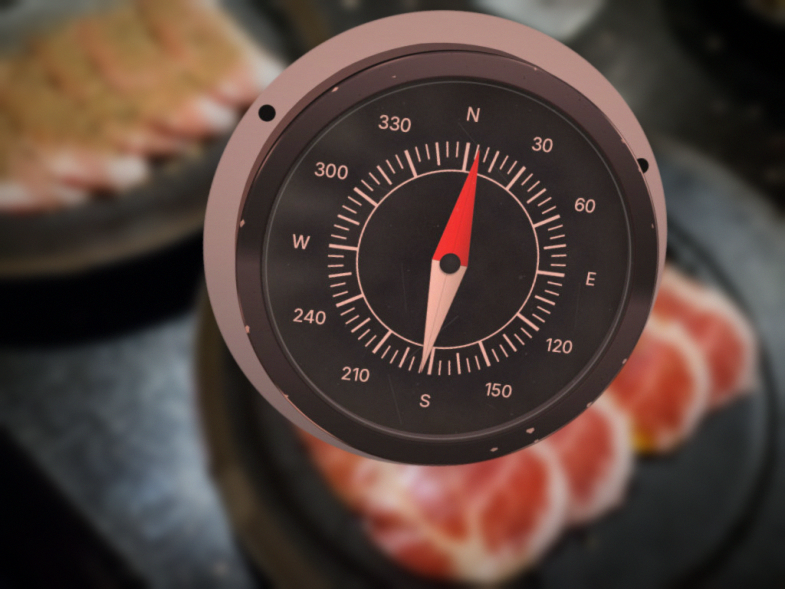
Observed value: {"value": 5, "unit": "°"}
